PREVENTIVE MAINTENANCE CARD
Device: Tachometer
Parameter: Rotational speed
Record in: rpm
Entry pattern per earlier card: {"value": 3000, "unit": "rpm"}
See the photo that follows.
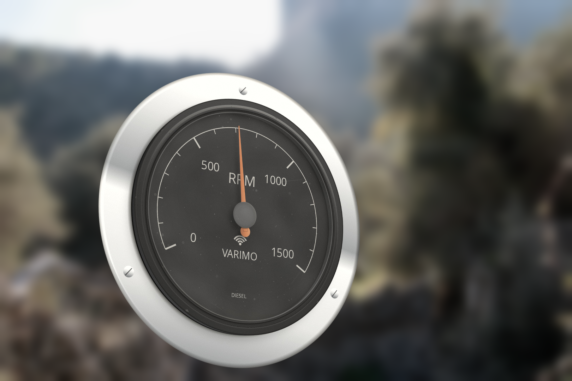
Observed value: {"value": 700, "unit": "rpm"}
